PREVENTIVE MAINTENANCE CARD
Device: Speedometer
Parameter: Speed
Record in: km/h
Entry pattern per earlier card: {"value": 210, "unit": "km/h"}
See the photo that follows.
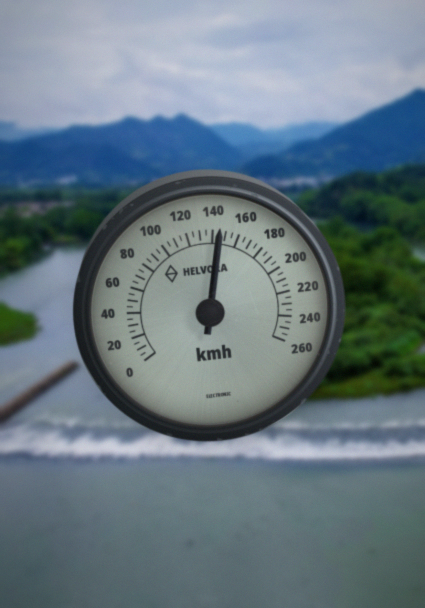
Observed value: {"value": 145, "unit": "km/h"}
